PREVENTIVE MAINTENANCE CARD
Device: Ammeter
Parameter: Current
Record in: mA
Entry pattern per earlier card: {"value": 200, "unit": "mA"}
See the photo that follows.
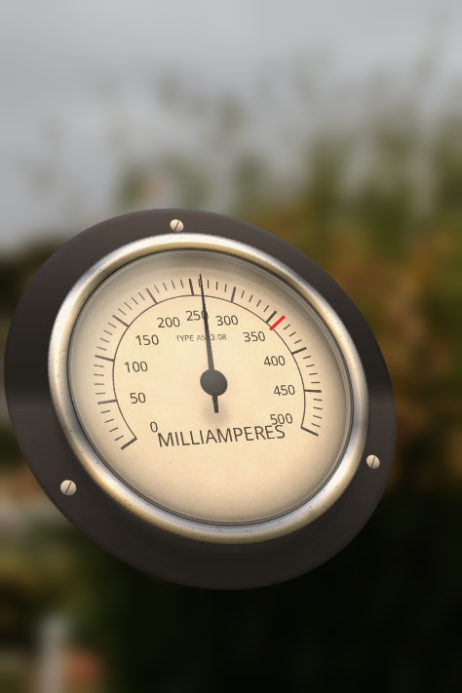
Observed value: {"value": 260, "unit": "mA"}
